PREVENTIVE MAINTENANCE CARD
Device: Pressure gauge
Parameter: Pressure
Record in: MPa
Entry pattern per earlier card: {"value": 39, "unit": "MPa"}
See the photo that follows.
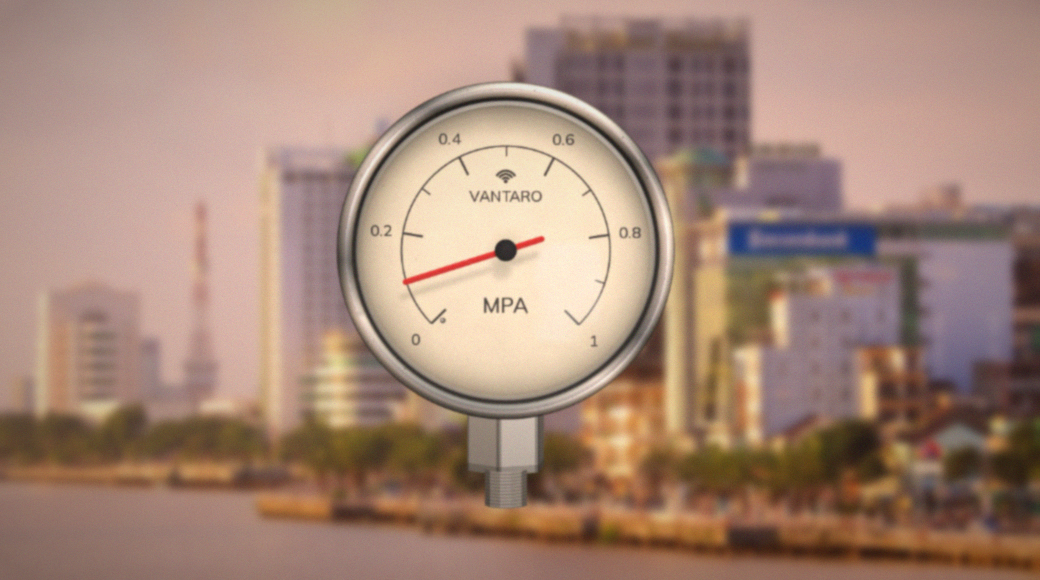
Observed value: {"value": 0.1, "unit": "MPa"}
